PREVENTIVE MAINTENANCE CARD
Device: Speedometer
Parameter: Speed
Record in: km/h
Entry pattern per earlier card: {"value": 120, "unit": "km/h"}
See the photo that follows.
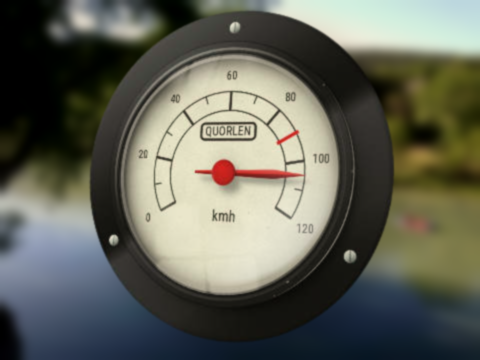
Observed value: {"value": 105, "unit": "km/h"}
